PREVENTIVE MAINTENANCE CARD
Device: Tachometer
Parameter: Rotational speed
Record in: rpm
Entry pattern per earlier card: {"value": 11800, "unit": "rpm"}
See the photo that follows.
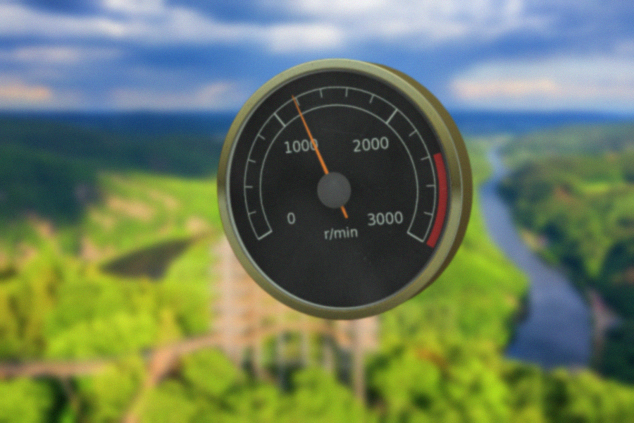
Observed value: {"value": 1200, "unit": "rpm"}
